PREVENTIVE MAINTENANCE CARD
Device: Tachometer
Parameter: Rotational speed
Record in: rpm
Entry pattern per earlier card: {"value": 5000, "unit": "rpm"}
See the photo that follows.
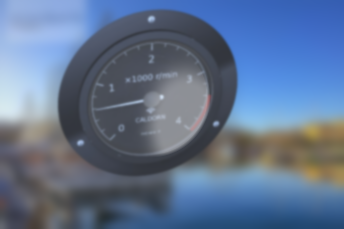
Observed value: {"value": 600, "unit": "rpm"}
